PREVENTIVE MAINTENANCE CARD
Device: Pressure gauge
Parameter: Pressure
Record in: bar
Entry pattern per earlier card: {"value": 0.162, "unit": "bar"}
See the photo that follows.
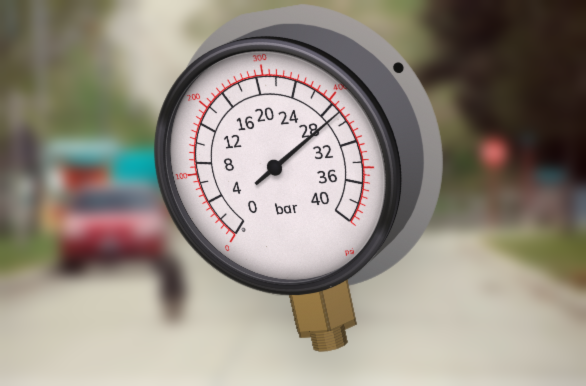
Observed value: {"value": 29, "unit": "bar"}
